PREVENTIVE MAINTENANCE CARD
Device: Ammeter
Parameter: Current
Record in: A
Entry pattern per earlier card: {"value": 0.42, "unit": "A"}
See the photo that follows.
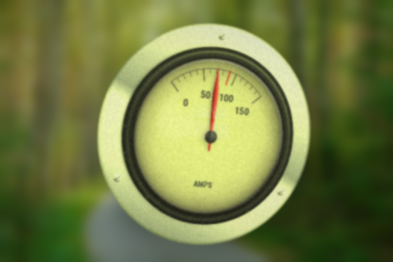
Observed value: {"value": 70, "unit": "A"}
